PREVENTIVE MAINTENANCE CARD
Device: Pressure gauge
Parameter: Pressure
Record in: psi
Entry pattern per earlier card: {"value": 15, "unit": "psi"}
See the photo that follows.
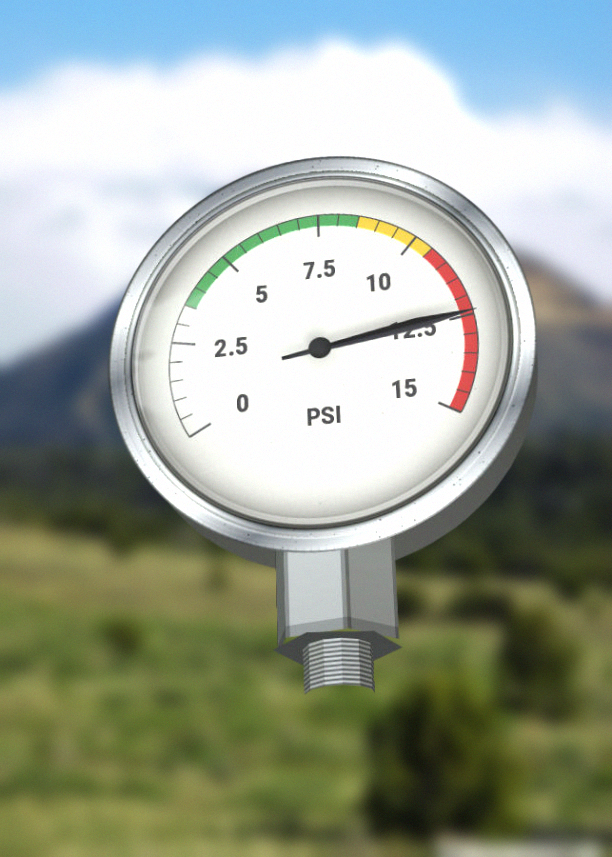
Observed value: {"value": 12.5, "unit": "psi"}
